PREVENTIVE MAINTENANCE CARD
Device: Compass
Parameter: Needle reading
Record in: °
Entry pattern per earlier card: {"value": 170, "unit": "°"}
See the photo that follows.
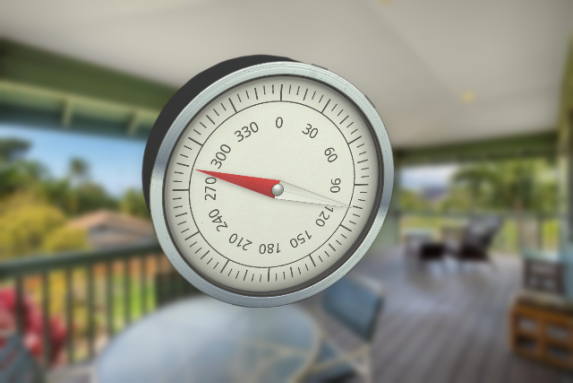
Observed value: {"value": 285, "unit": "°"}
